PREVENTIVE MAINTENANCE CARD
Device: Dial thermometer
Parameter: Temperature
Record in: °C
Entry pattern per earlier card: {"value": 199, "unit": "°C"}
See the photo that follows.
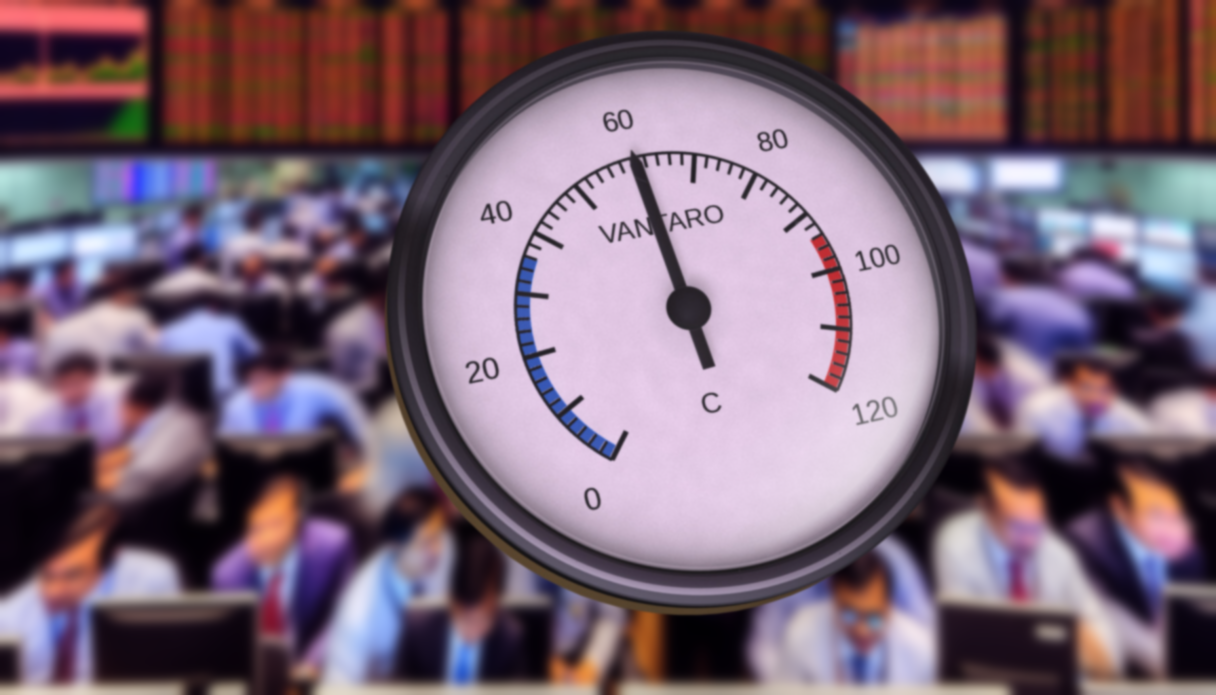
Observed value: {"value": 60, "unit": "°C"}
